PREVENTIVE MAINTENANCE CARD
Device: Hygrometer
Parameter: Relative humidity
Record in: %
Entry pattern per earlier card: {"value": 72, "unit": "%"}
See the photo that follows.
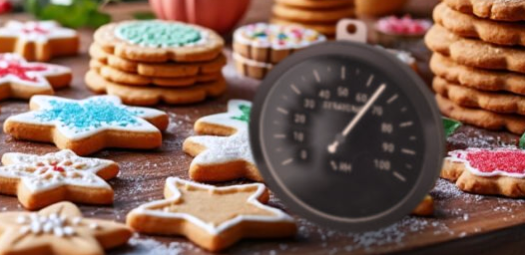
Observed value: {"value": 65, "unit": "%"}
